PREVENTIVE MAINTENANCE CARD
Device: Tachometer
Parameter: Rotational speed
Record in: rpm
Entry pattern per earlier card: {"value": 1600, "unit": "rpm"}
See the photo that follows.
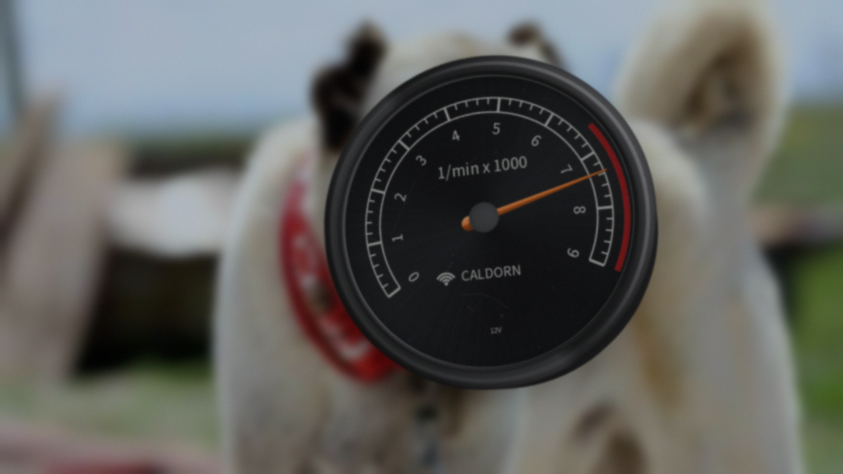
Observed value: {"value": 7400, "unit": "rpm"}
